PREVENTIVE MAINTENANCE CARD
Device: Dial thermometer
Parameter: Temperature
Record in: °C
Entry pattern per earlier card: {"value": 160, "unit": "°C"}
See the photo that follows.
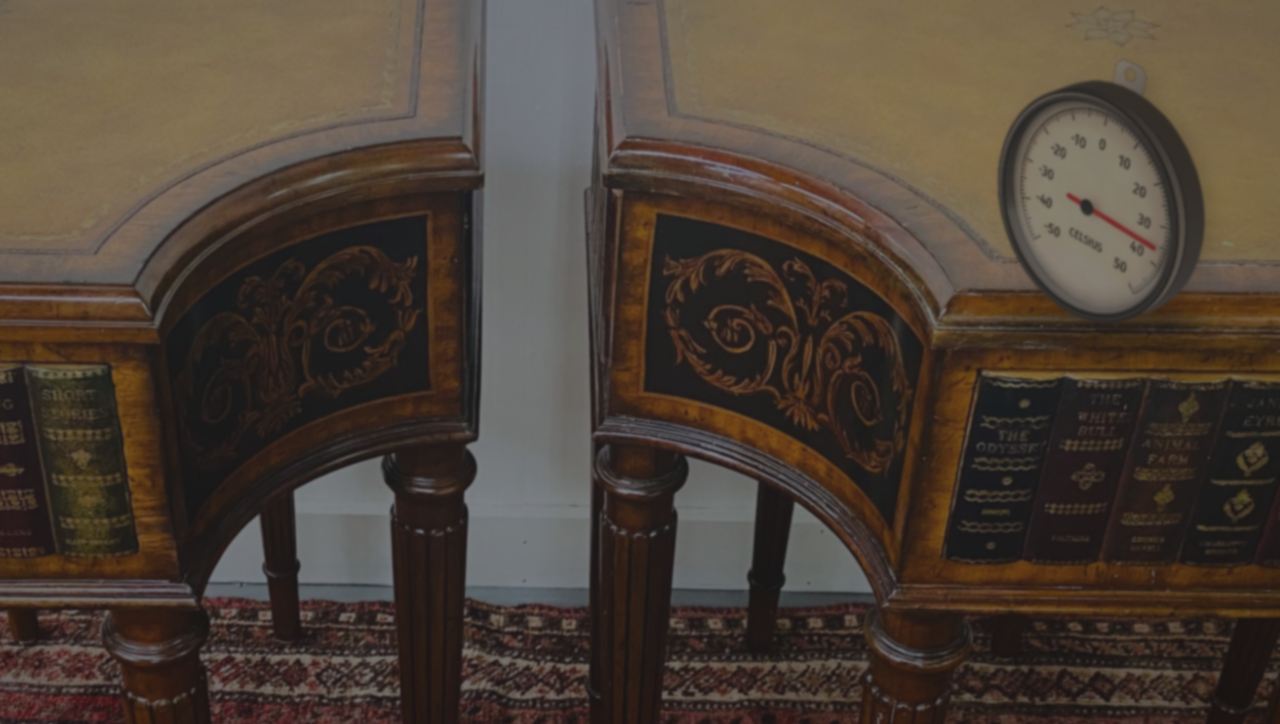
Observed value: {"value": 35, "unit": "°C"}
